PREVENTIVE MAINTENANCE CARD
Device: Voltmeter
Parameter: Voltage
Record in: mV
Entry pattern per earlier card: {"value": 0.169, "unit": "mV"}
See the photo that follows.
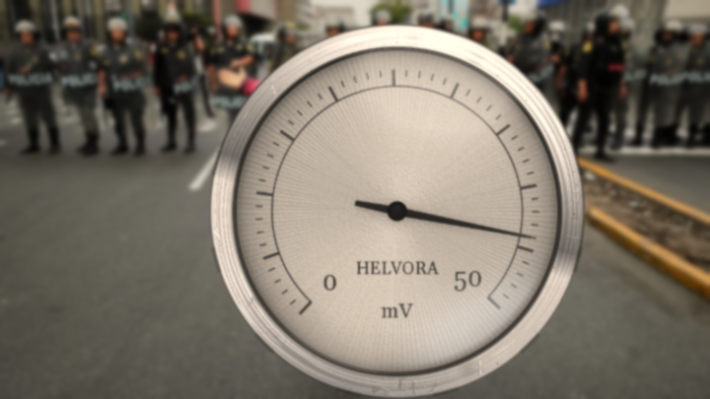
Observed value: {"value": 44, "unit": "mV"}
